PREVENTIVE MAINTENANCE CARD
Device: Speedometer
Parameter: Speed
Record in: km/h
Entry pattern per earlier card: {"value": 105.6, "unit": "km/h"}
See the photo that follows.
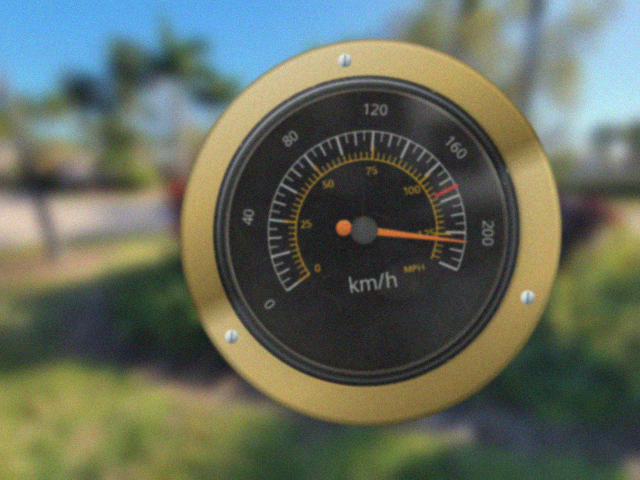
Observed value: {"value": 205, "unit": "km/h"}
